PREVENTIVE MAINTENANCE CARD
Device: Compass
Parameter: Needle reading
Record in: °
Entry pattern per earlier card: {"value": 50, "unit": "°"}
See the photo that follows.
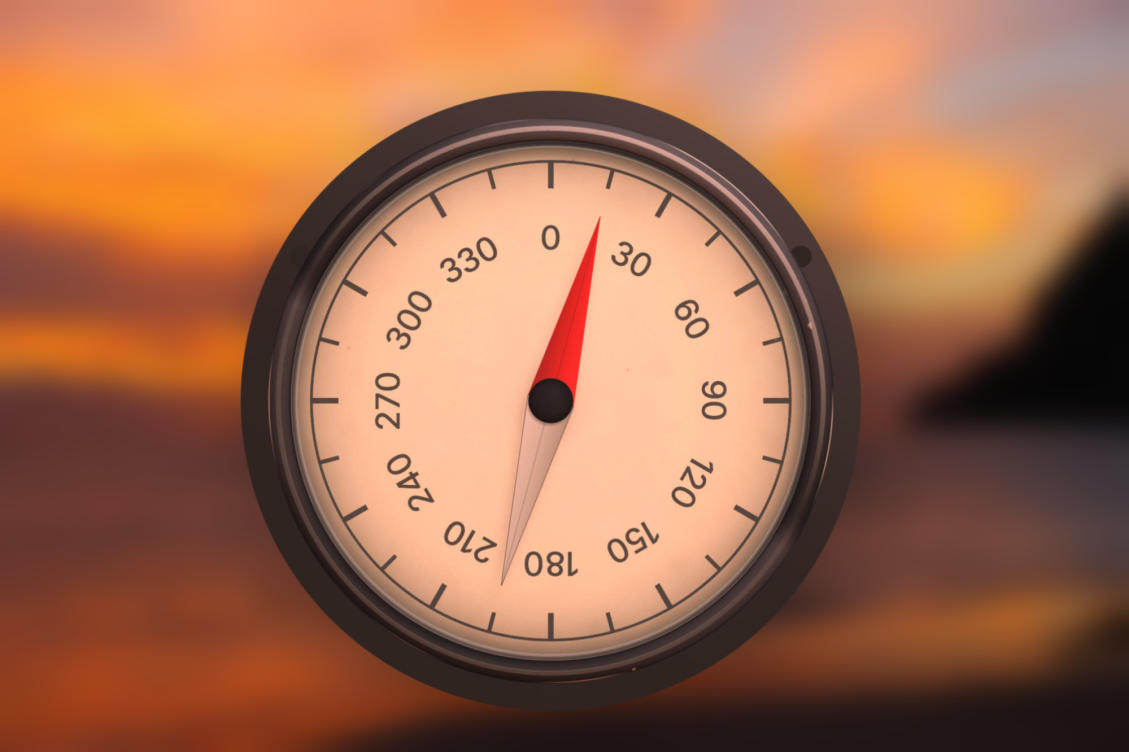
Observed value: {"value": 15, "unit": "°"}
